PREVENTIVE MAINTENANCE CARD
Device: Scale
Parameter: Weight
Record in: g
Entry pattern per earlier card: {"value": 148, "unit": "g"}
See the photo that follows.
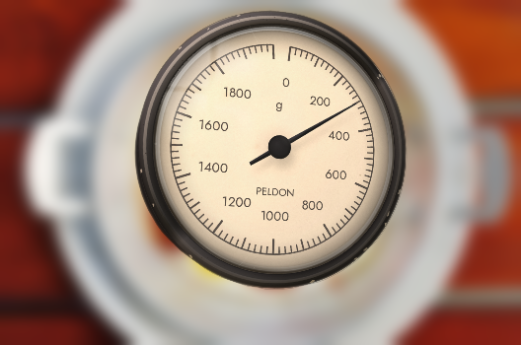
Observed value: {"value": 300, "unit": "g"}
